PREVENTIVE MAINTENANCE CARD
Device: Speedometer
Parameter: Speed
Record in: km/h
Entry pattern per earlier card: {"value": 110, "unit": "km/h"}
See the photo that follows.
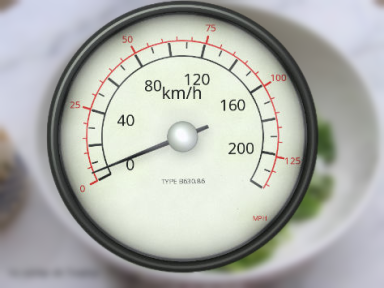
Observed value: {"value": 5, "unit": "km/h"}
